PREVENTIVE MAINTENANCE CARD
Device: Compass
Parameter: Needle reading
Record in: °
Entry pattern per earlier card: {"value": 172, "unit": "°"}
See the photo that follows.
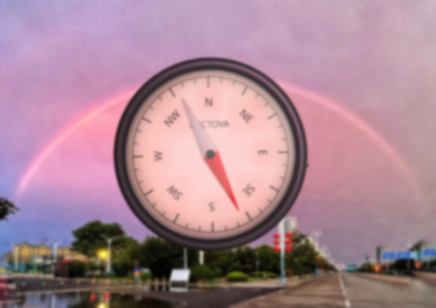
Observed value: {"value": 155, "unit": "°"}
